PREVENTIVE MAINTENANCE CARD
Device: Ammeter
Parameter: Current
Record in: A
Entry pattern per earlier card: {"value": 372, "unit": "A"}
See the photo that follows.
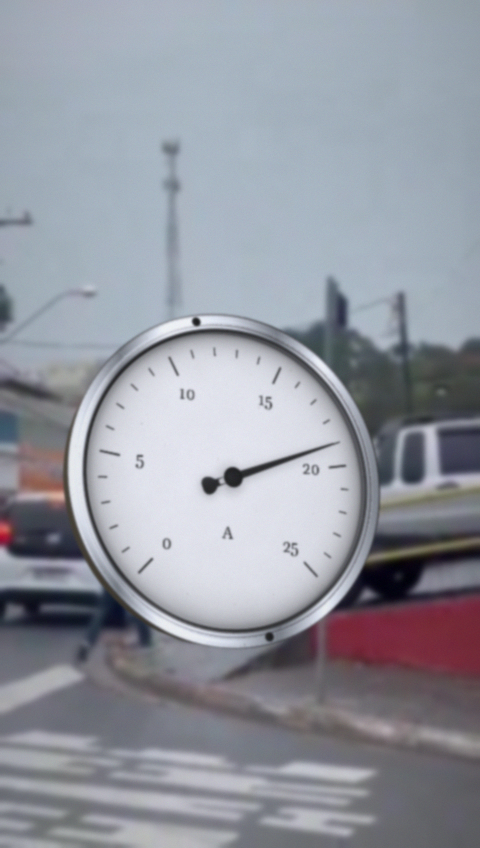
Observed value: {"value": 19, "unit": "A"}
